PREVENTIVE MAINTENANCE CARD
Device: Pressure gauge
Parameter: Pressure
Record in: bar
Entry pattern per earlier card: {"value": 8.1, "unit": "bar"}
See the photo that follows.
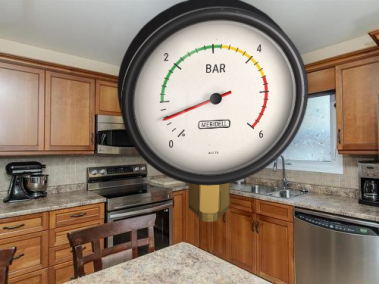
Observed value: {"value": 0.6, "unit": "bar"}
